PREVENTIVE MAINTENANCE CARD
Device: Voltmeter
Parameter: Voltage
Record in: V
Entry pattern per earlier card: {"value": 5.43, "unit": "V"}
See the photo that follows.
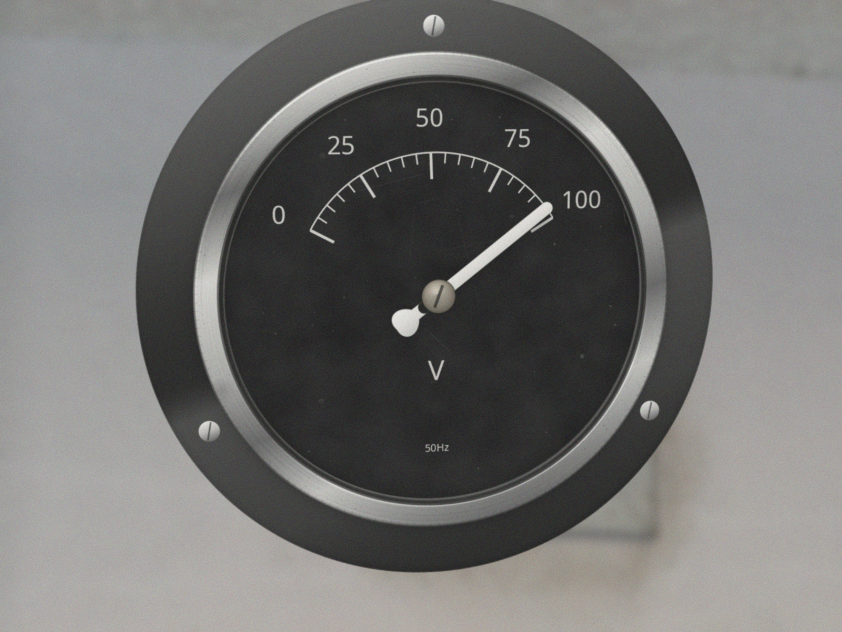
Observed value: {"value": 95, "unit": "V"}
